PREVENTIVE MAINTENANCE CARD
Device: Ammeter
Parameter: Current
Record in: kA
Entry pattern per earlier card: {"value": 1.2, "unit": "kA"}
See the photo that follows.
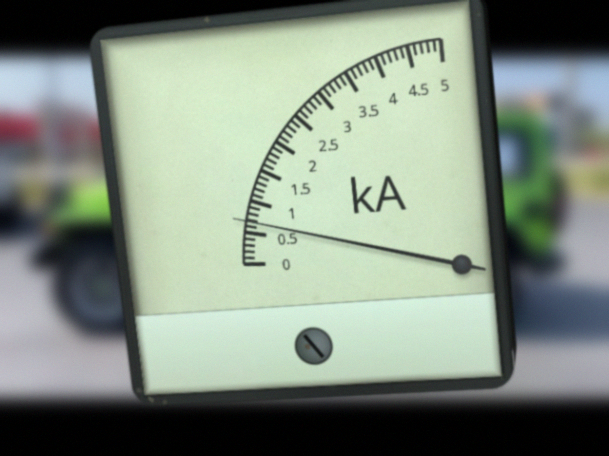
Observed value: {"value": 0.7, "unit": "kA"}
